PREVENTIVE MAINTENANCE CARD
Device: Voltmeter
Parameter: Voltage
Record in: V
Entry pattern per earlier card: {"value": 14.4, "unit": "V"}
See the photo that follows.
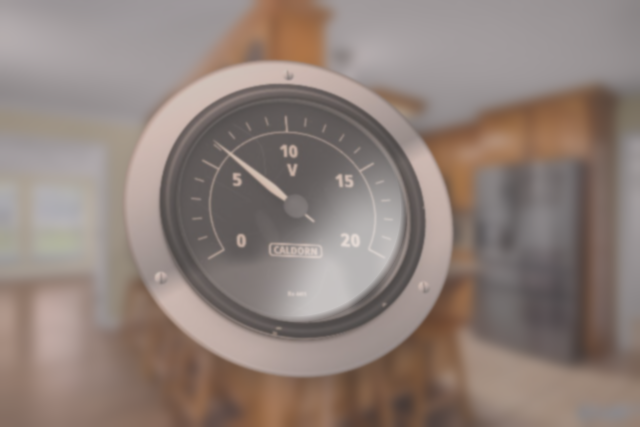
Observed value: {"value": 6, "unit": "V"}
